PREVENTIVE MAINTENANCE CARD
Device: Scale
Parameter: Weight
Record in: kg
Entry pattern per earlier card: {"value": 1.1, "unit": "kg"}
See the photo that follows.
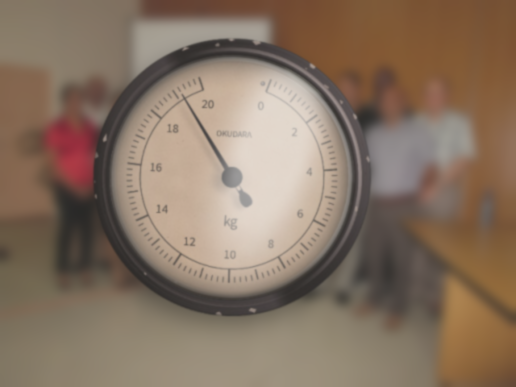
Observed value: {"value": 19.2, "unit": "kg"}
